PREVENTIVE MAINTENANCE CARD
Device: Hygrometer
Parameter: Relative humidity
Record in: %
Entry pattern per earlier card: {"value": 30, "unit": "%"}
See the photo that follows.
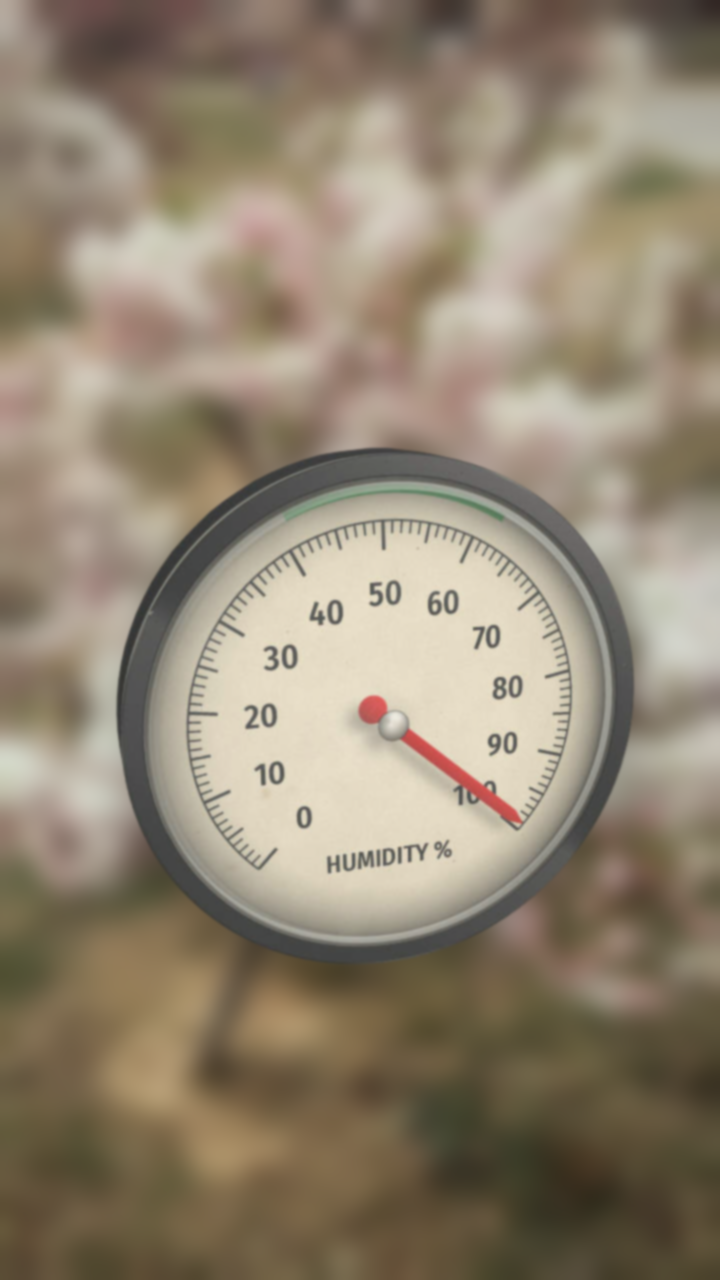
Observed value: {"value": 99, "unit": "%"}
